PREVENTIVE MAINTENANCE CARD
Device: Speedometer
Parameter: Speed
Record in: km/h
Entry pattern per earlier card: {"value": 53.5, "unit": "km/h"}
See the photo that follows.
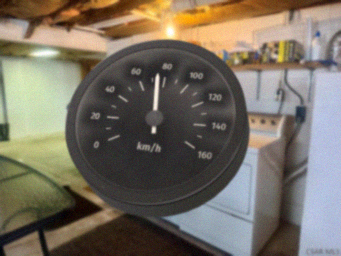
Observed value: {"value": 75, "unit": "km/h"}
